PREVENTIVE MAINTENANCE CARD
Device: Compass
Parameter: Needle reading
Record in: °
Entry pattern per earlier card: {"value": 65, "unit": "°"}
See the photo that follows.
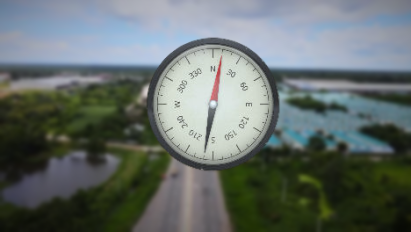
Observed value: {"value": 10, "unit": "°"}
